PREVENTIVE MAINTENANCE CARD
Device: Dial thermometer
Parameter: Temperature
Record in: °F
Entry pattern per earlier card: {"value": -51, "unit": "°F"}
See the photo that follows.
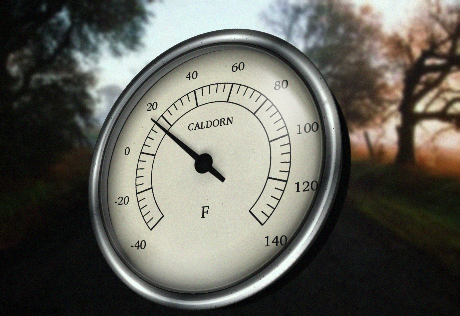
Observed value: {"value": 16, "unit": "°F"}
